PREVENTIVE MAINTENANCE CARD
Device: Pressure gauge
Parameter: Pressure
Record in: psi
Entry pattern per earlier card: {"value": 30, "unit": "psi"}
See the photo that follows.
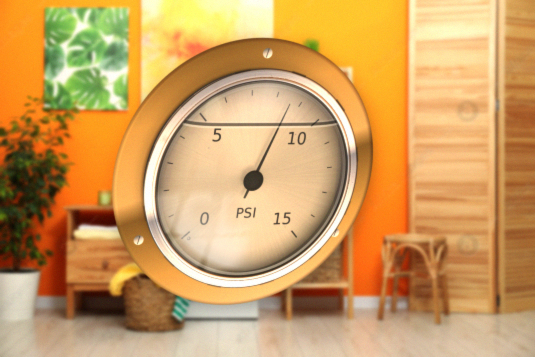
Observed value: {"value": 8.5, "unit": "psi"}
